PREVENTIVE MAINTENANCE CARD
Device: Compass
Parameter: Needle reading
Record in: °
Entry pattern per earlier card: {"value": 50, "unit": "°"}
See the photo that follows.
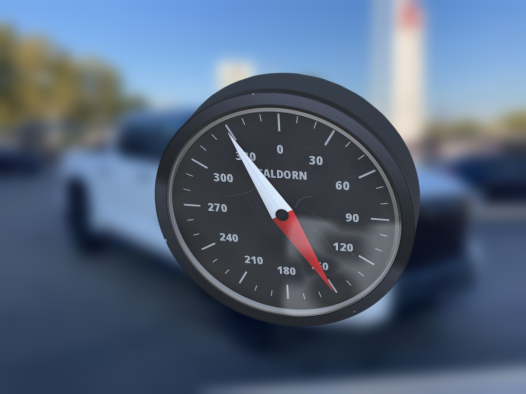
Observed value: {"value": 150, "unit": "°"}
